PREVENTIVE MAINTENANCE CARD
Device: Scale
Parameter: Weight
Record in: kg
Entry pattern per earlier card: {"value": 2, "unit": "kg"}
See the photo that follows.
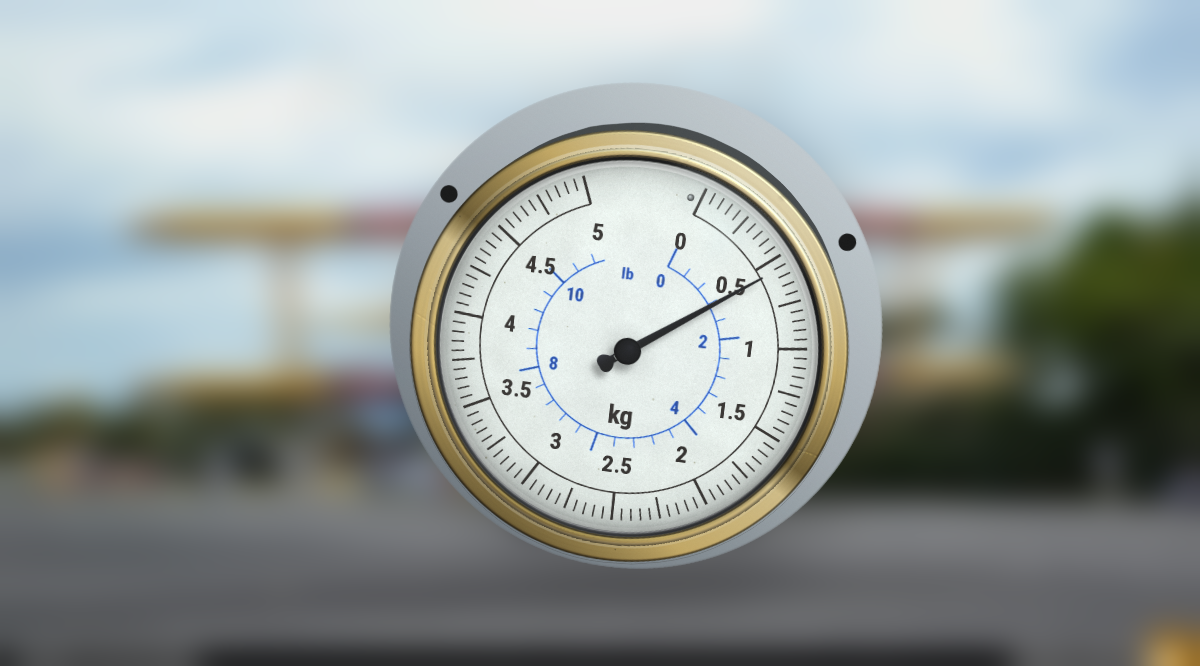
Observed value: {"value": 0.55, "unit": "kg"}
